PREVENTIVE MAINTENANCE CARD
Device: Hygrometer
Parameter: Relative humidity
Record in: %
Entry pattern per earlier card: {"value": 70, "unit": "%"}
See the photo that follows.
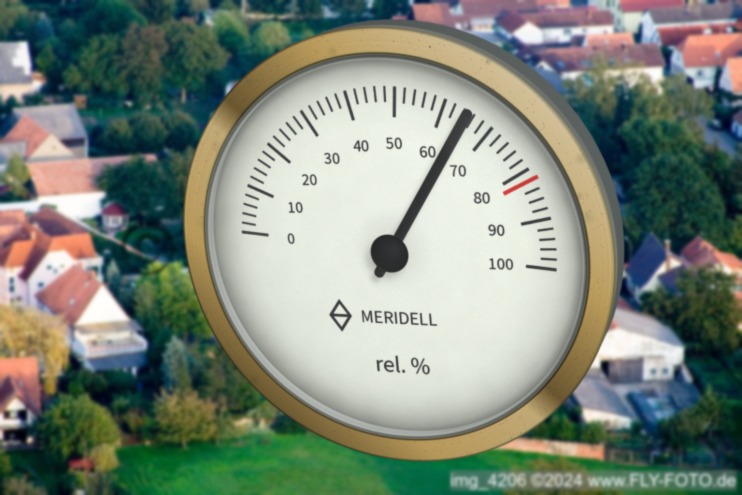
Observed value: {"value": 65, "unit": "%"}
